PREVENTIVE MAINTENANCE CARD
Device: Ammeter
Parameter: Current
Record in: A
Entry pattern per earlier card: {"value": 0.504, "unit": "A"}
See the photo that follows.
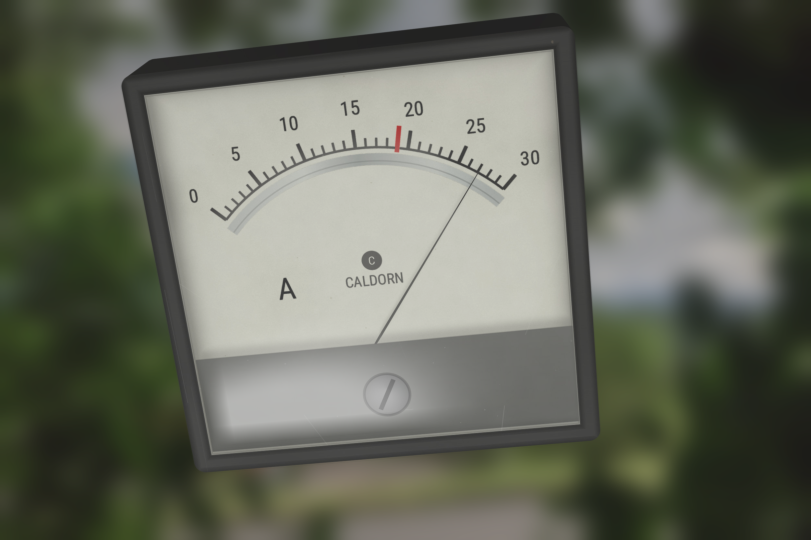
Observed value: {"value": 27, "unit": "A"}
